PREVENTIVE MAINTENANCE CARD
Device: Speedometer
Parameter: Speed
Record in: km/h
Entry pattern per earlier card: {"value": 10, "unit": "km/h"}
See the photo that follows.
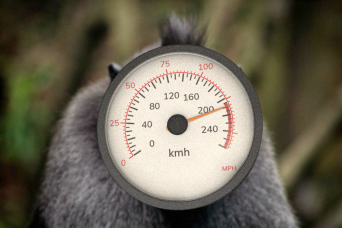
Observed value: {"value": 210, "unit": "km/h"}
